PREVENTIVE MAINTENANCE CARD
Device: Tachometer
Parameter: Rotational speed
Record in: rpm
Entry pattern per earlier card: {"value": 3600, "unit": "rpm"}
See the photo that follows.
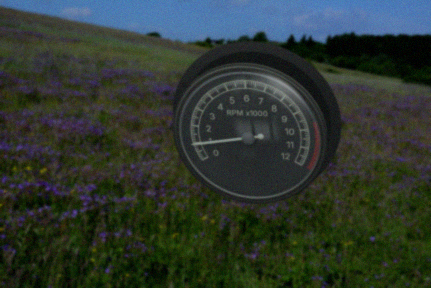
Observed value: {"value": 1000, "unit": "rpm"}
